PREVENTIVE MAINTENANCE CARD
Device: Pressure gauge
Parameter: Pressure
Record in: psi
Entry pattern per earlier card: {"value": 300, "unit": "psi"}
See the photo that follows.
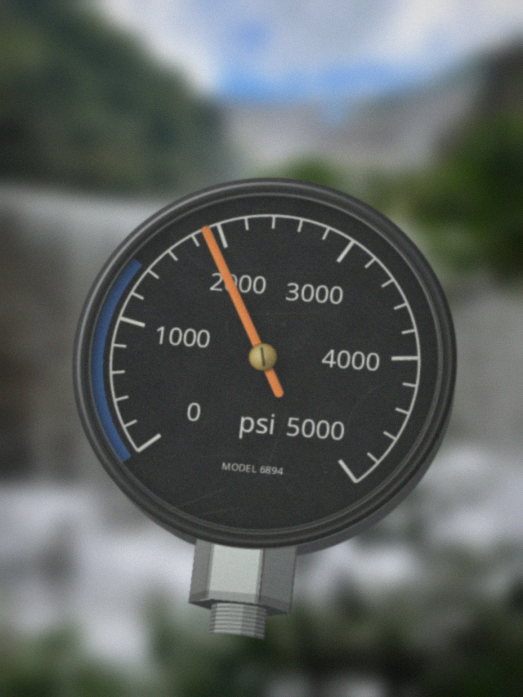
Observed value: {"value": 1900, "unit": "psi"}
